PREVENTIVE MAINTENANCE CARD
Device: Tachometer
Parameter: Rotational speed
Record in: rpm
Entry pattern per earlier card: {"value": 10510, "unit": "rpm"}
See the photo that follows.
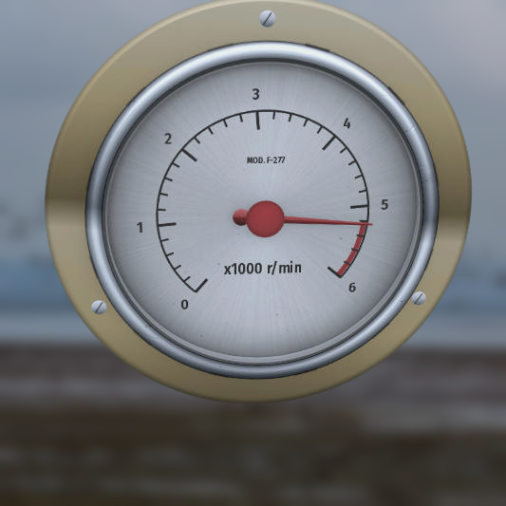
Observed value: {"value": 5200, "unit": "rpm"}
